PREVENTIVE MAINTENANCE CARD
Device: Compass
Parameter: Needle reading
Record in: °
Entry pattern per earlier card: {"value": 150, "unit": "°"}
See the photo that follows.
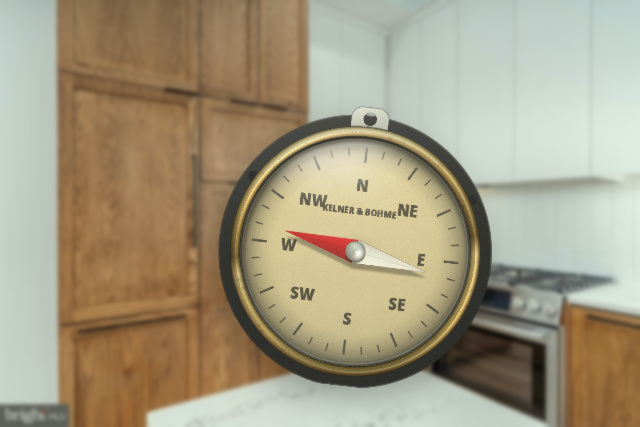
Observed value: {"value": 280, "unit": "°"}
